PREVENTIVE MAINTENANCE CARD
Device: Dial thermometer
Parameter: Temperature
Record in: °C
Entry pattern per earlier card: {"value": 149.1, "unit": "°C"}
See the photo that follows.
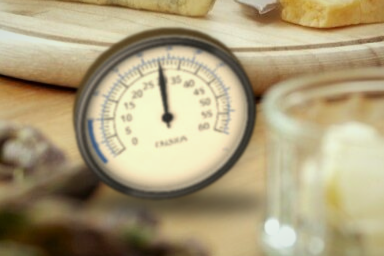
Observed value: {"value": 30, "unit": "°C"}
